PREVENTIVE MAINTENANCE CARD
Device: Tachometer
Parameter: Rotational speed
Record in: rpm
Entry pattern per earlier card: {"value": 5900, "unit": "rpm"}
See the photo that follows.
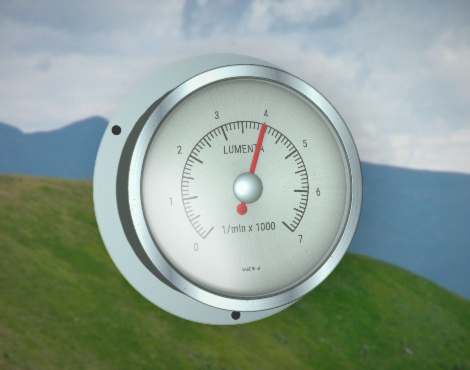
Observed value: {"value": 4000, "unit": "rpm"}
